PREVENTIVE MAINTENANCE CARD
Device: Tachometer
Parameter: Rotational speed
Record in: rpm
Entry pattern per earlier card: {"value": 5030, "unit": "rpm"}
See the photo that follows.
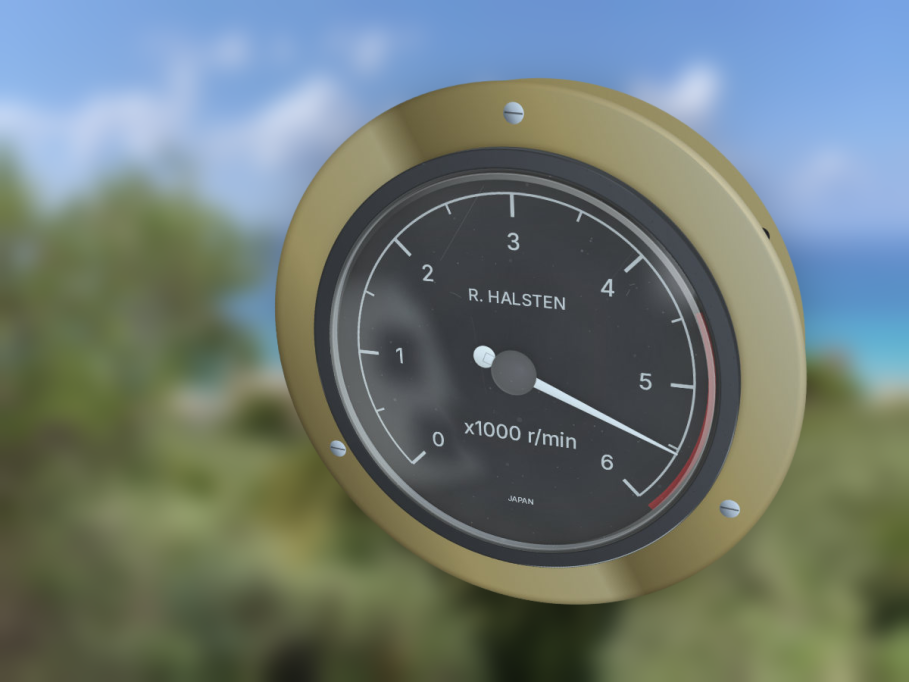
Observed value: {"value": 5500, "unit": "rpm"}
